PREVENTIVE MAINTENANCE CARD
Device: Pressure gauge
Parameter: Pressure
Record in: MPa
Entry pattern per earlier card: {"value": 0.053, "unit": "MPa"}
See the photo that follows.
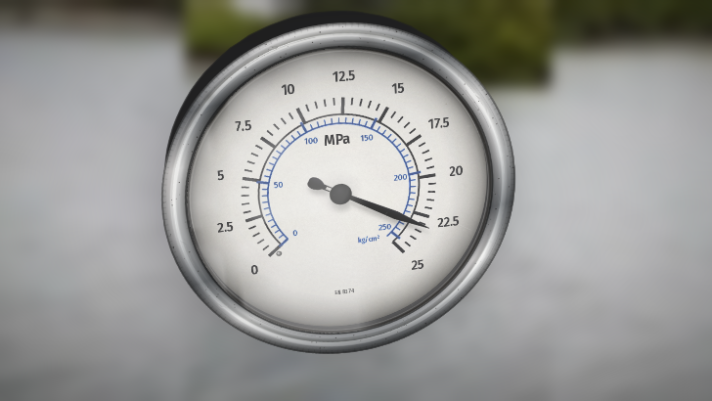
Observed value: {"value": 23, "unit": "MPa"}
